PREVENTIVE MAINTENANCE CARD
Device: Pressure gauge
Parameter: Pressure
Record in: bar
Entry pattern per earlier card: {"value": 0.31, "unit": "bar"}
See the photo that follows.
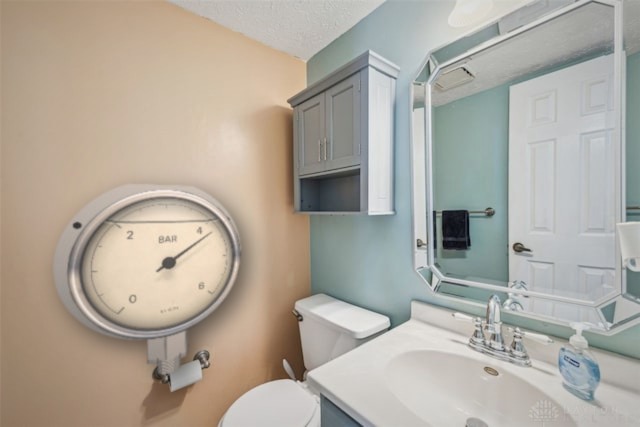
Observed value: {"value": 4.25, "unit": "bar"}
